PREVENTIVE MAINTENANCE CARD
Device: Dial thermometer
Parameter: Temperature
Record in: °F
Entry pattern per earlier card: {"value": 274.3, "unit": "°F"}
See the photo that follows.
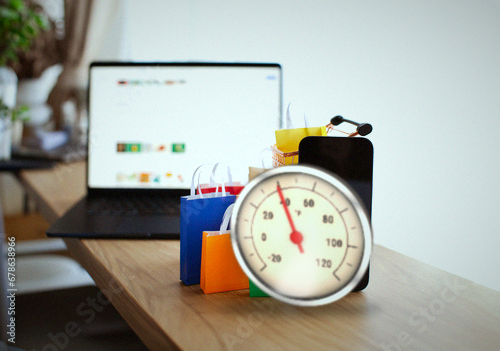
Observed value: {"value": 40, "unit": "°F"}
